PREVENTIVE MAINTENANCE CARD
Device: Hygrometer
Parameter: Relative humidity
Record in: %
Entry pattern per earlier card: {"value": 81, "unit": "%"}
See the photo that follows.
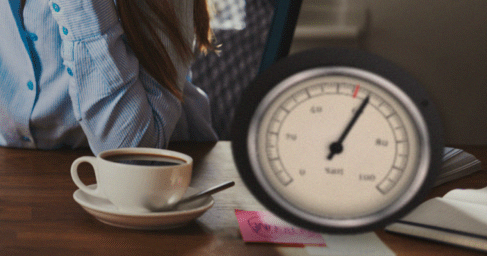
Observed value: {"value": 60, "unit": "%"}
